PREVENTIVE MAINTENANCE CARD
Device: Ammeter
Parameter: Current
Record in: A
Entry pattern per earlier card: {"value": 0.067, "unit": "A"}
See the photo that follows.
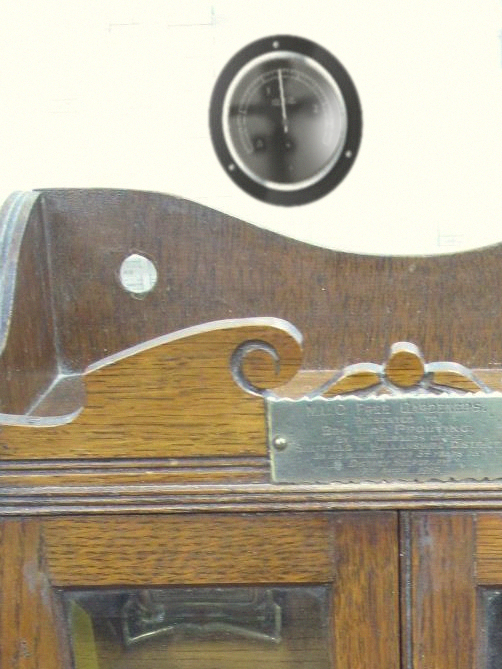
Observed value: {"value": 1.25, "unit": "A"}
